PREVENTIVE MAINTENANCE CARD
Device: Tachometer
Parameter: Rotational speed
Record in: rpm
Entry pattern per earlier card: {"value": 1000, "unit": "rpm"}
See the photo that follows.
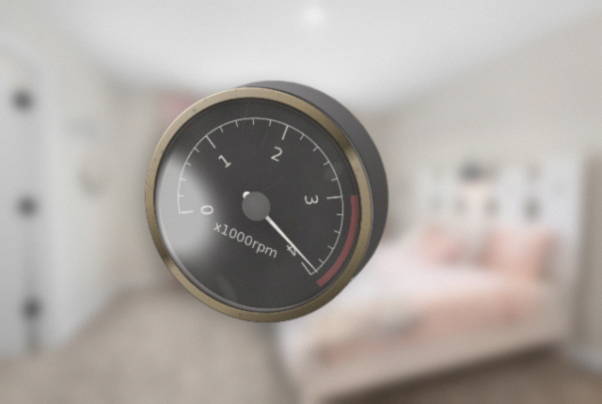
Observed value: {"value": 3900, "unit": "rpm"}
